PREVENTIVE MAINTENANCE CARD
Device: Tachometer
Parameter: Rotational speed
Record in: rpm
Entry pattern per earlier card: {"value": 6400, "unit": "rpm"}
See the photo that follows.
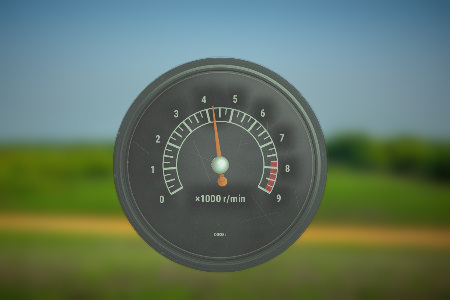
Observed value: {"value": 4250, "unit": "rpm"}
